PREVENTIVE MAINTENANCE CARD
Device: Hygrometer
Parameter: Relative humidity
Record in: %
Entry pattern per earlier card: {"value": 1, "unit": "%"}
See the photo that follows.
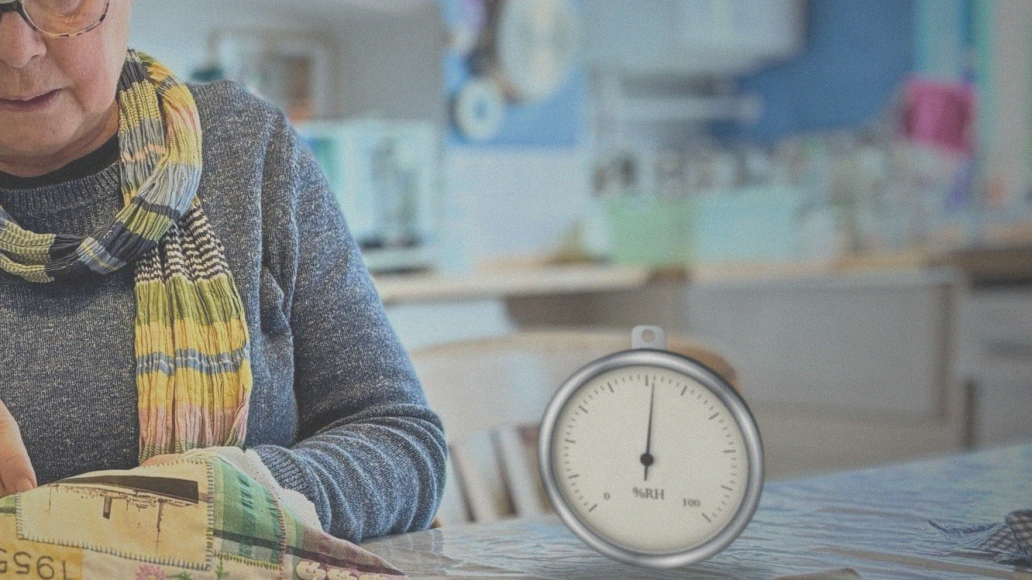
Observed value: {"value": 52, "unit": "%"}
